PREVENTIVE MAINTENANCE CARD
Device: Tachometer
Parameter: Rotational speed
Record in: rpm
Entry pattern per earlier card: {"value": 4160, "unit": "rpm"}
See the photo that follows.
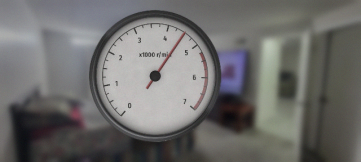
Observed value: {"value": 4500, "unit": "rpm"}
